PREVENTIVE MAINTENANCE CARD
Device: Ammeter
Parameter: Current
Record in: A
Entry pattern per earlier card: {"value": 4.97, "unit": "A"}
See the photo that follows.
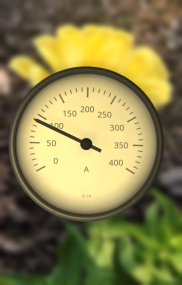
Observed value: {"value": 90, "unit": "A"}
